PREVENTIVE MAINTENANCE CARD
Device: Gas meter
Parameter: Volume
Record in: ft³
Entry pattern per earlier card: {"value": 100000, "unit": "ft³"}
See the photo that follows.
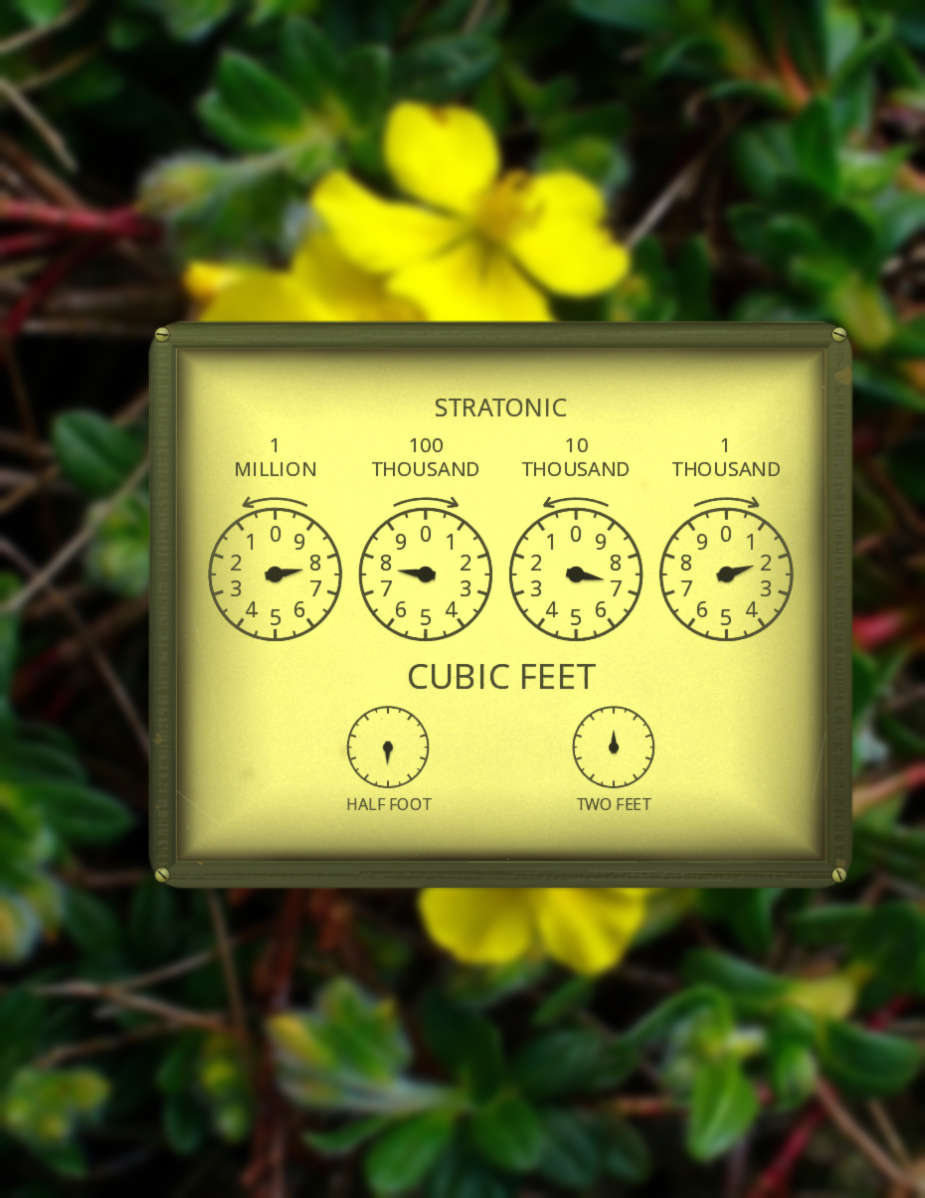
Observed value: {"value": 777200, "unit": "ft³"}
